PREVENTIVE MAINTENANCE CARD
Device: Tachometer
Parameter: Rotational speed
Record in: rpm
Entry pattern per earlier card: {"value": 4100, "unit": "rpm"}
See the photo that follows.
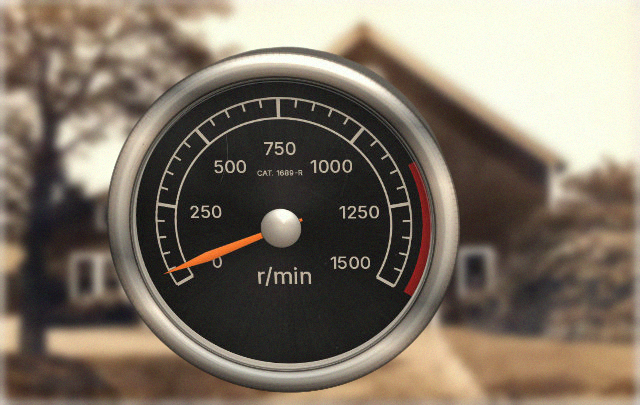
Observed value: {"value": 50, "unit": "rpm"}
